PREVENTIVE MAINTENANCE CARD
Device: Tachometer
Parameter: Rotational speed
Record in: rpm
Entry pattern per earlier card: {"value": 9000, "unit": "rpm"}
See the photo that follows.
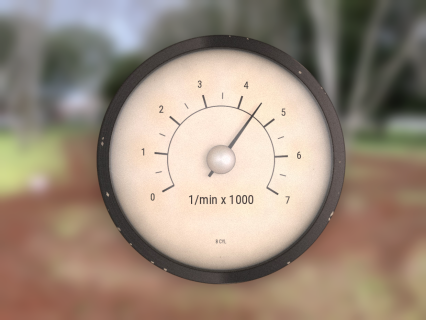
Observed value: {"value": 4500, "unit": "rpm"}
